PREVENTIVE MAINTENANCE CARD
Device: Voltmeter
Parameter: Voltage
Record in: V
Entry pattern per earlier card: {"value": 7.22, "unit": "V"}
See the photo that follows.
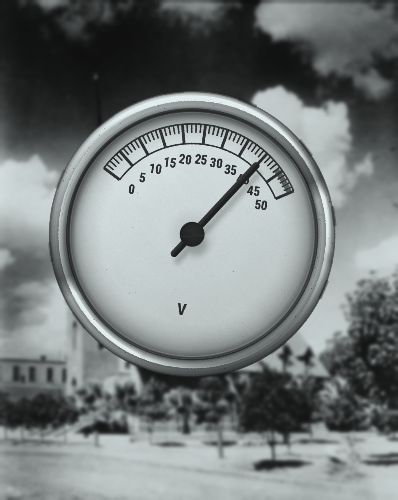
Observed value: {"value": 40, "unit": "V"}
